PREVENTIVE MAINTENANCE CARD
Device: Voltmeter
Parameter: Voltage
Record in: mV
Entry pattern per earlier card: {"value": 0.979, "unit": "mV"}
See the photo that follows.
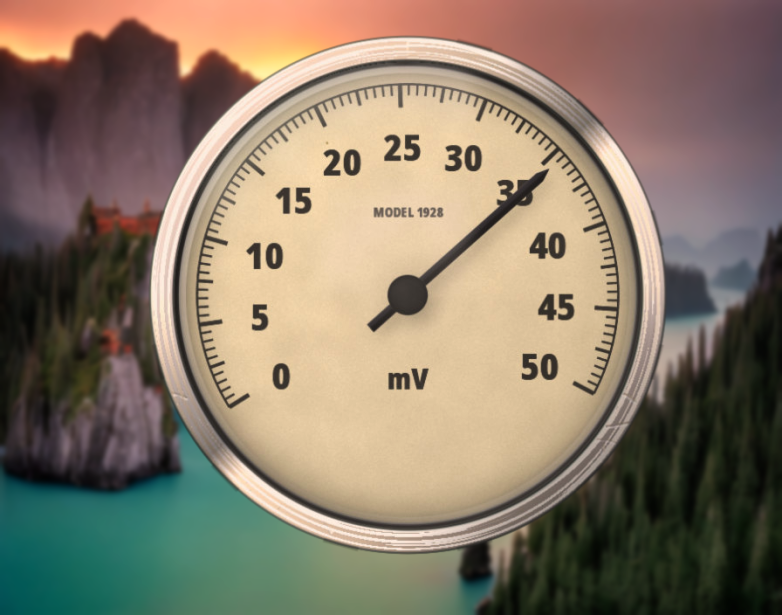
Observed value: {"value": 35.5, "unit": "mV"}
